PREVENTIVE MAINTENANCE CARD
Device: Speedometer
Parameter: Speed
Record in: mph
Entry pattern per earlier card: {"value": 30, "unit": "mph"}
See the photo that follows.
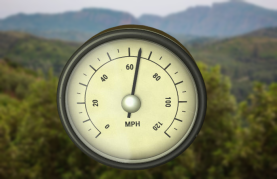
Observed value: {"value": 65, "unit": "mph"}
